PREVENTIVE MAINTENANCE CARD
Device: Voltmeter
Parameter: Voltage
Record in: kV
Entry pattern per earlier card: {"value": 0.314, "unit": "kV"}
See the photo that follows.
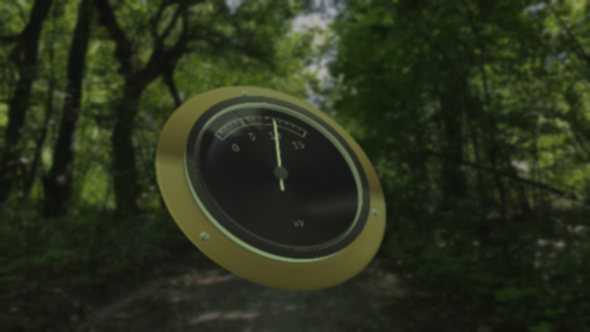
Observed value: {"value": 10, "unit": "kV"}
